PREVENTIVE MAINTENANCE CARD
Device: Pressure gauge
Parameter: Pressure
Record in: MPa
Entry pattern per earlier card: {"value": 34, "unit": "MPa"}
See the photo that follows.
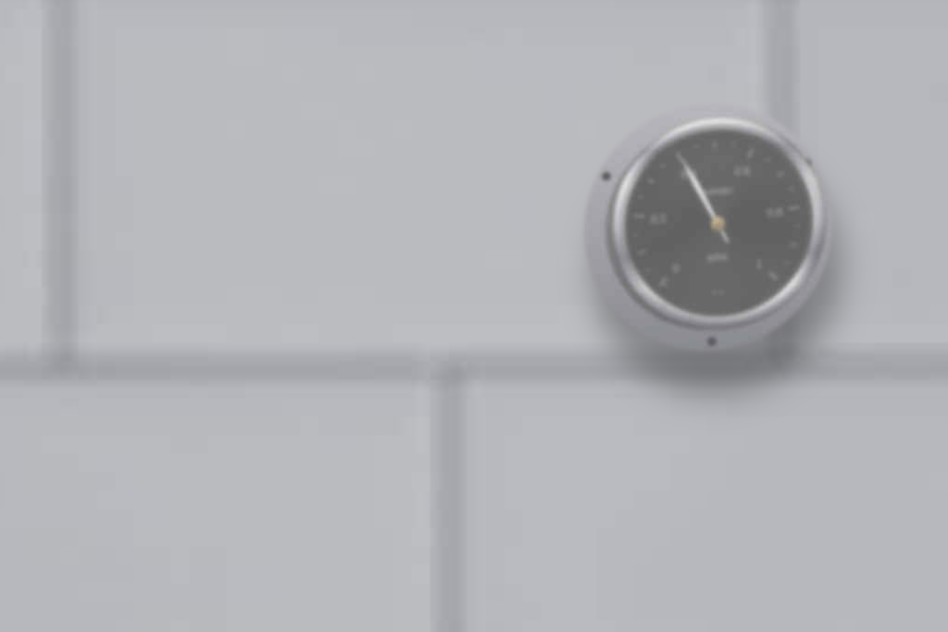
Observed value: {"value": 0.4, "unit": "MPa"}
